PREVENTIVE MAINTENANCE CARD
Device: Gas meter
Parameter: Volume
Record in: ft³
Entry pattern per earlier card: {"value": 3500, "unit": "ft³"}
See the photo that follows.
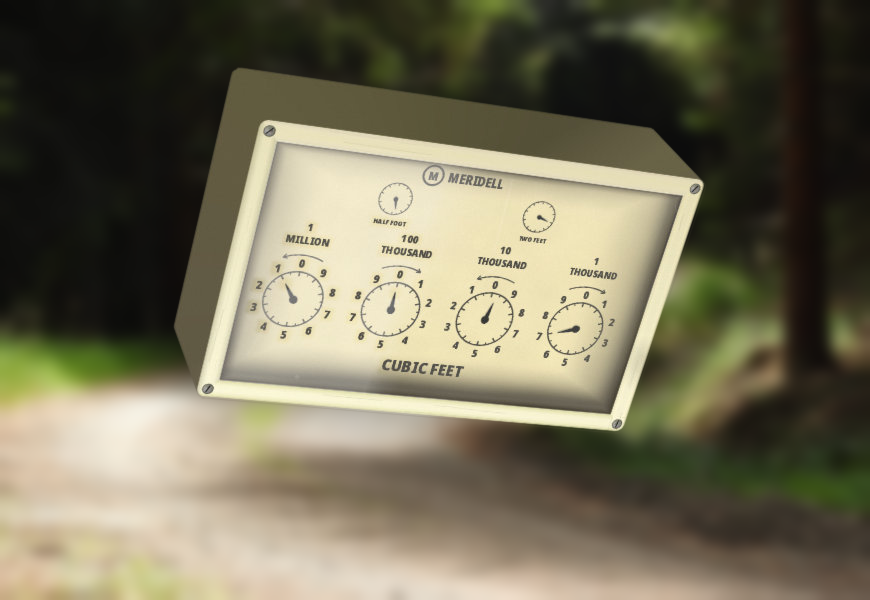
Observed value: {"value": 99700, "unit": "ft³"}
